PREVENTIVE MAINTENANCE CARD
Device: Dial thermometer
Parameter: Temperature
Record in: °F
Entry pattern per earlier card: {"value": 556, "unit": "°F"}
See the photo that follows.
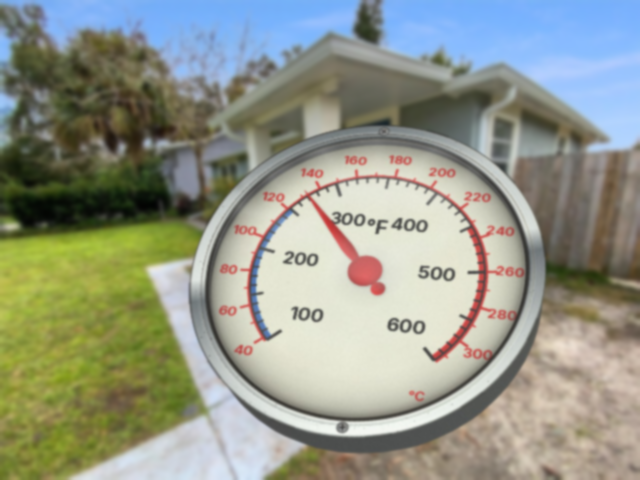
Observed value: {"value": 270, "unit": "°F"}
